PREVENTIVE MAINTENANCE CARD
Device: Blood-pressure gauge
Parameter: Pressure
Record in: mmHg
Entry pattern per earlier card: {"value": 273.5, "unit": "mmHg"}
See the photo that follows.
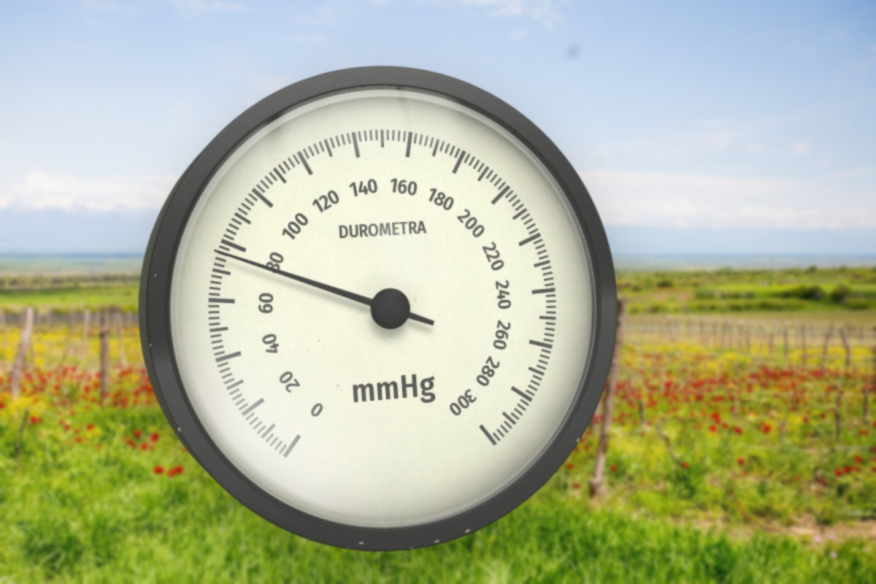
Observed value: {"value": 76, "unit": "mmHg"}
